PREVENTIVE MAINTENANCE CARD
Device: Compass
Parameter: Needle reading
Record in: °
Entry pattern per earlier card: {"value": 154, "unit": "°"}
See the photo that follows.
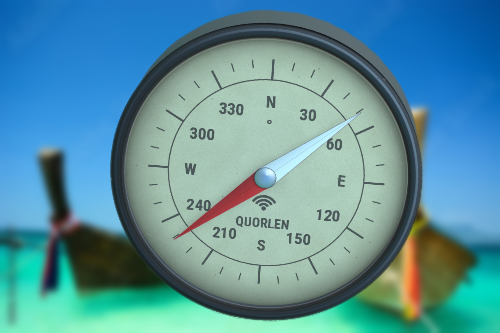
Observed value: {"value": 230, "unit": "°"}
